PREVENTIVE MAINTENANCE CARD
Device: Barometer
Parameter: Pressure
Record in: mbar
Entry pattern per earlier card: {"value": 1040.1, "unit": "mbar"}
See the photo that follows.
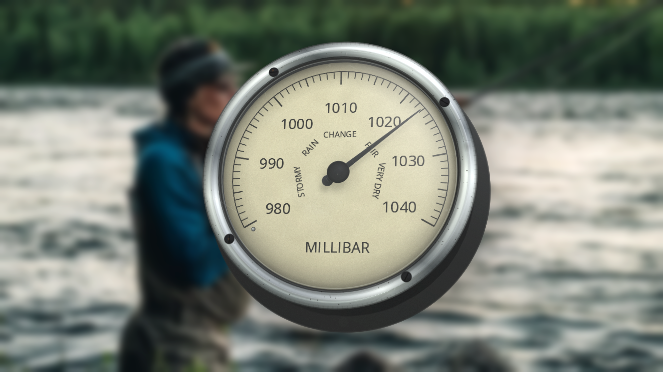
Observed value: {"value": 1023, "unit": "mbar"}
